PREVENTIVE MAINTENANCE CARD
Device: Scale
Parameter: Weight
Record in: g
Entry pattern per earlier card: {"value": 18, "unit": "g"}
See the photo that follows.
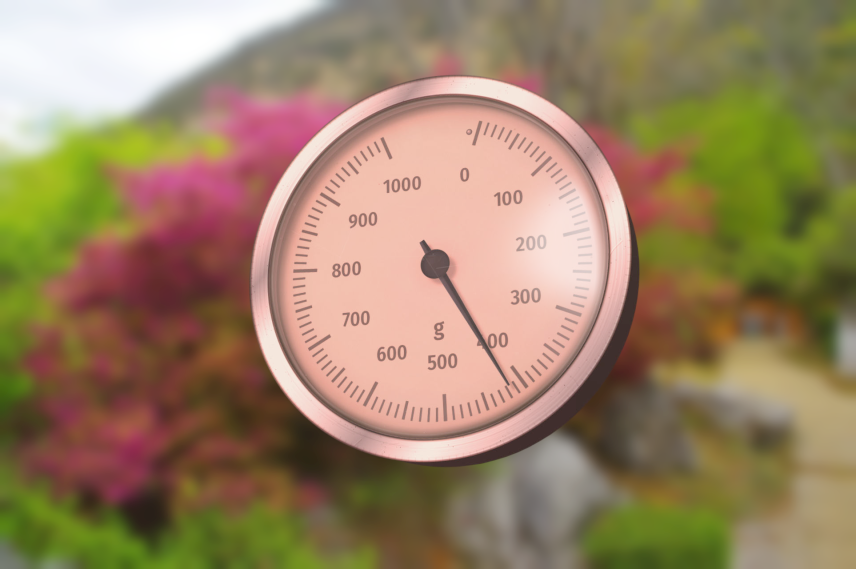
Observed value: {"value": 415, "unit": "g"}
